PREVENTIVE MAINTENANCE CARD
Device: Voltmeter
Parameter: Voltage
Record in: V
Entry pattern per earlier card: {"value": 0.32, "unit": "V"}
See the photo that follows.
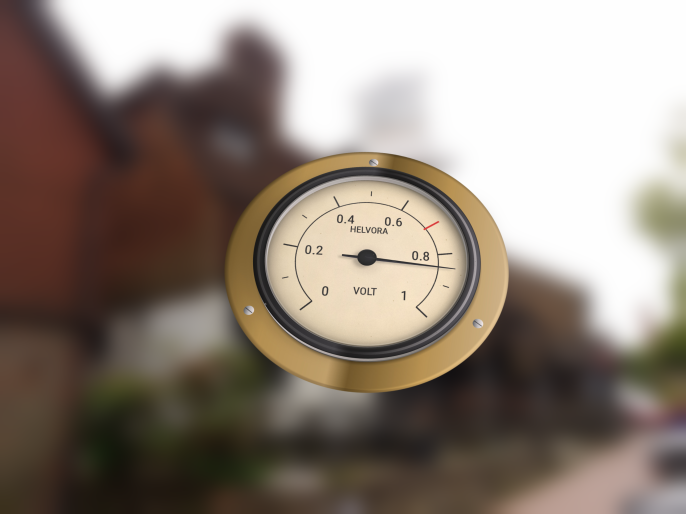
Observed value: {"value": 0.85, "unit": "V"}
